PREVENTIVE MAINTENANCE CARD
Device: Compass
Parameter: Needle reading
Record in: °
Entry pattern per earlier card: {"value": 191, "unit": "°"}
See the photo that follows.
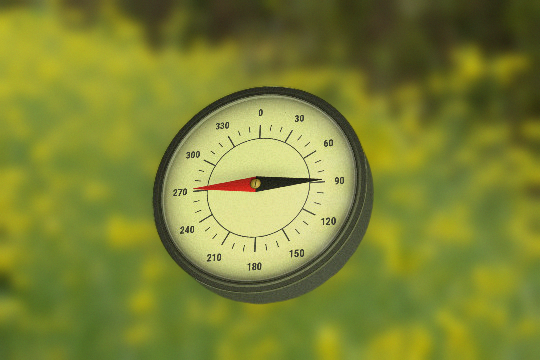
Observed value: {"value": 270, "unit": "°"}
